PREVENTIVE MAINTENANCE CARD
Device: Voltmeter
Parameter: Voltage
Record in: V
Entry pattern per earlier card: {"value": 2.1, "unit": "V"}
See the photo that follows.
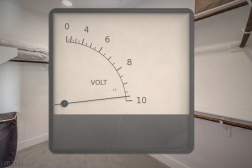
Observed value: {"value": 9.75, "unit": "V"}
